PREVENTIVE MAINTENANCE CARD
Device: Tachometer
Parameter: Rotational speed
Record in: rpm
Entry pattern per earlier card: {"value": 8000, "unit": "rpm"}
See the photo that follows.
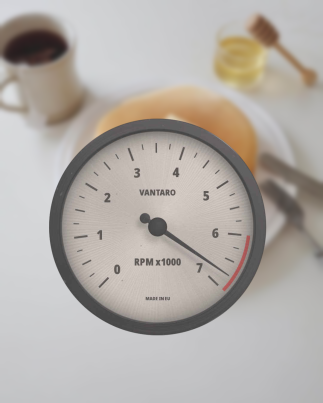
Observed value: {"value": 6750, "unit": "rpm"}
